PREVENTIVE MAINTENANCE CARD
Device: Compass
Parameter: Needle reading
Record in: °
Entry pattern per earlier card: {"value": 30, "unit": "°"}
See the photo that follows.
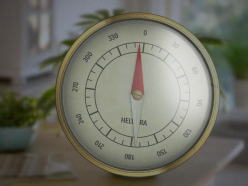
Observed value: {"value": 355, "unit": "°"}
